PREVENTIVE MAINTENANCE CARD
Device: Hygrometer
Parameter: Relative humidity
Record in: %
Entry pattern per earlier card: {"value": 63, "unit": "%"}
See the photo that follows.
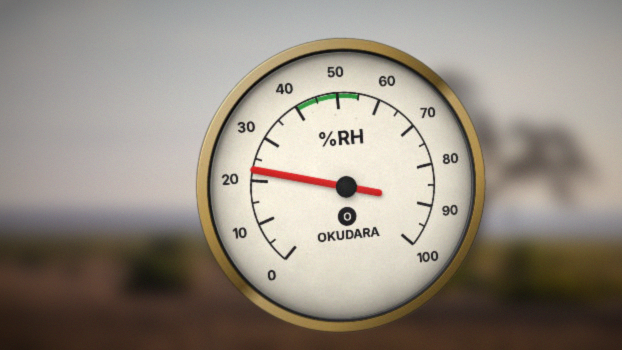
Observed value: {"value": 22.5, "unit": "%"}
